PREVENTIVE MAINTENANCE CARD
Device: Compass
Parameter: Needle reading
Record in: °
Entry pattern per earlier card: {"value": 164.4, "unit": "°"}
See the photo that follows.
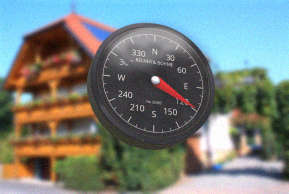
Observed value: {"value": 120, "unit": "°"}
